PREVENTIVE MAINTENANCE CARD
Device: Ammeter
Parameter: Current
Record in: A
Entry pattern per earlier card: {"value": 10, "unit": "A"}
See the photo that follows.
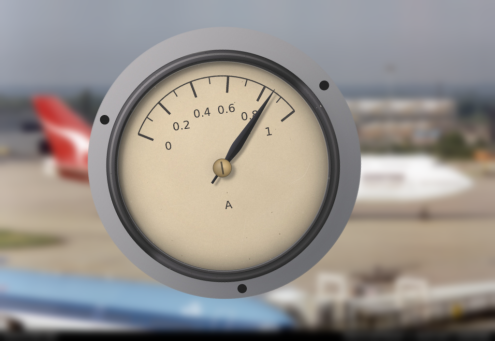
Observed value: {"value": 0.85, "unit": "A"}
